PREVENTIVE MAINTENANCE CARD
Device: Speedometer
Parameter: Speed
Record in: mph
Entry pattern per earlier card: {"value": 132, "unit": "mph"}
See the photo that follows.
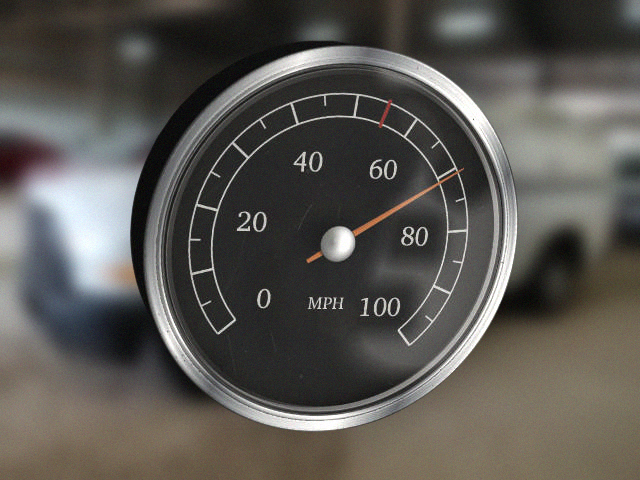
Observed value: {"value": 70, "unit": "mph"}
